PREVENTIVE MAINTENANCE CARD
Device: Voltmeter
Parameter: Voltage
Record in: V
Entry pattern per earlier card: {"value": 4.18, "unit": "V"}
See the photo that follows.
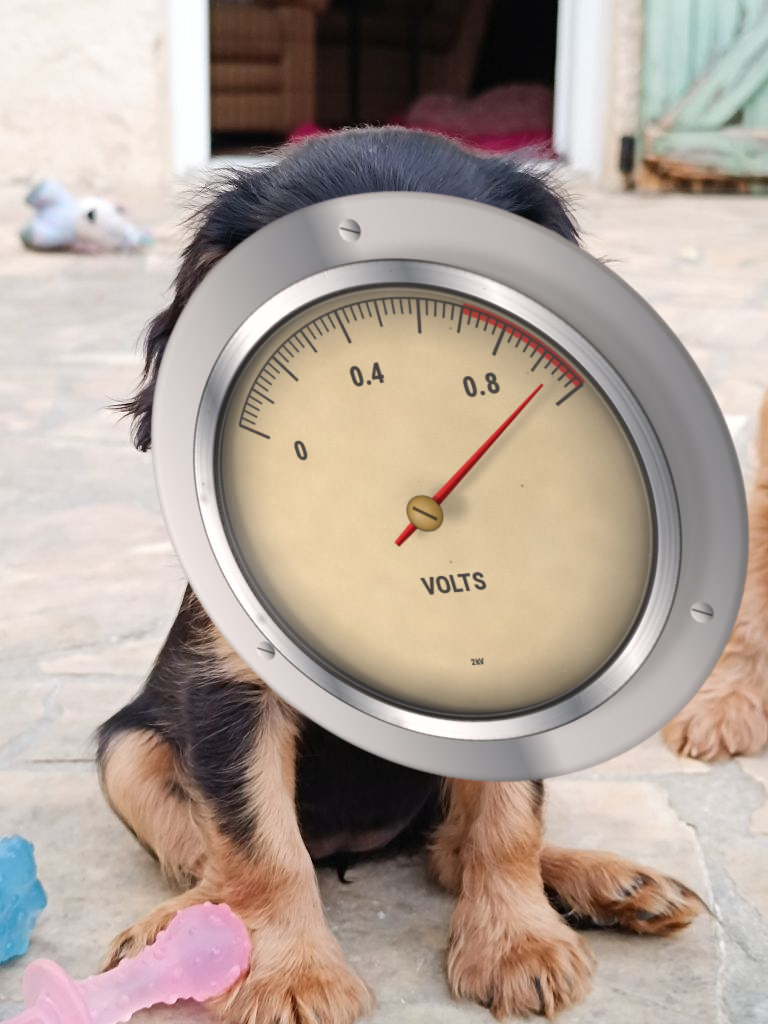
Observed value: {"value": 0.94, "unit": "V"}
